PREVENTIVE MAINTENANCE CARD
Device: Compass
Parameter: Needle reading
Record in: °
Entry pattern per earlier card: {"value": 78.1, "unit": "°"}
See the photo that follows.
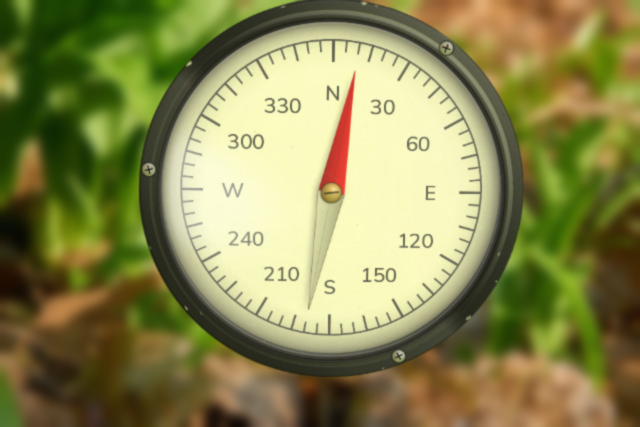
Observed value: {"value": 10, "unit": "°"}
